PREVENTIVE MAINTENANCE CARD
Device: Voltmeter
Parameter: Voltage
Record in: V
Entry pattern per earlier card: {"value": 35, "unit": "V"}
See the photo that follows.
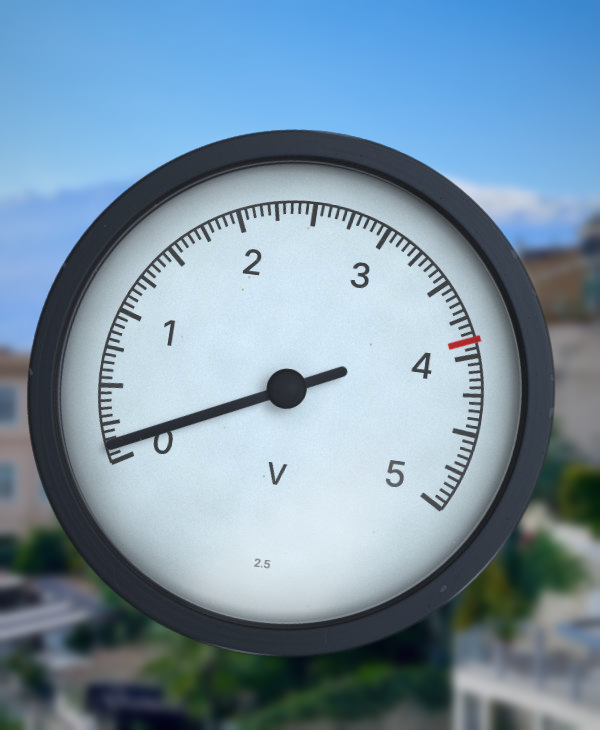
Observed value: {"value": 0.1, "unit": "V"}
